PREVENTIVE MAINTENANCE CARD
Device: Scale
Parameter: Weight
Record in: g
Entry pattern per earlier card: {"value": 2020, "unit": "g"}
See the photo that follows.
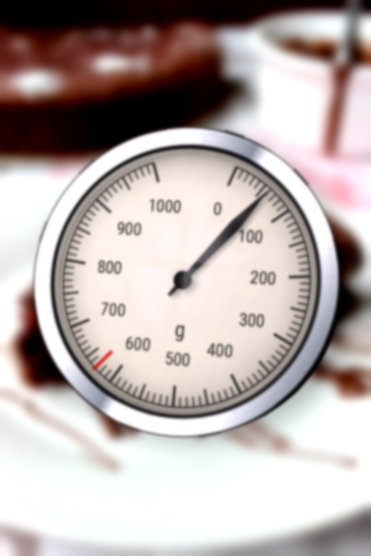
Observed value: {"value": 60, "unit": "g"}
